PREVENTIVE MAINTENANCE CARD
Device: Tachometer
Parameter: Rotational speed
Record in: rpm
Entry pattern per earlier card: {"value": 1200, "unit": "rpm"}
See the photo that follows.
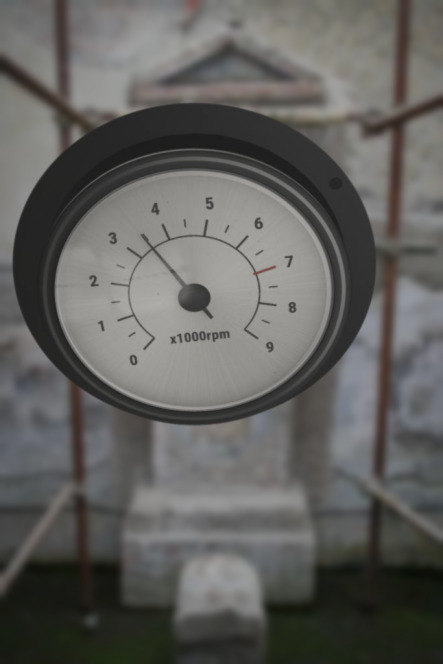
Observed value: {"value": 3500, "unit": "rpm"}
